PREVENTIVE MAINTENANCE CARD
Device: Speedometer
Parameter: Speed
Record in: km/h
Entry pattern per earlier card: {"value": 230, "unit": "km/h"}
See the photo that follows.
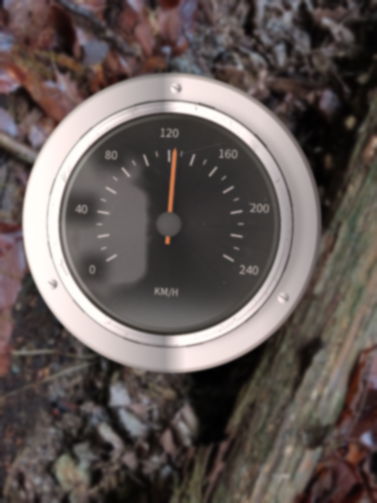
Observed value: {"value": 125, "unit": "km/h"}
